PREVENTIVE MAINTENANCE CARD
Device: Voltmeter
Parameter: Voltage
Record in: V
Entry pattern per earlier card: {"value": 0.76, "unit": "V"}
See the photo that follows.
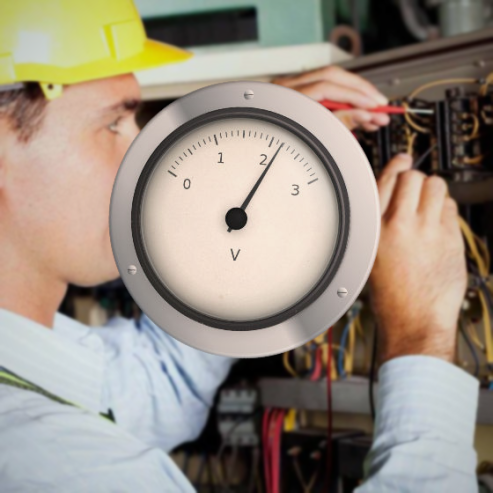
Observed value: {"value": 2.2, "unit": "V"}
